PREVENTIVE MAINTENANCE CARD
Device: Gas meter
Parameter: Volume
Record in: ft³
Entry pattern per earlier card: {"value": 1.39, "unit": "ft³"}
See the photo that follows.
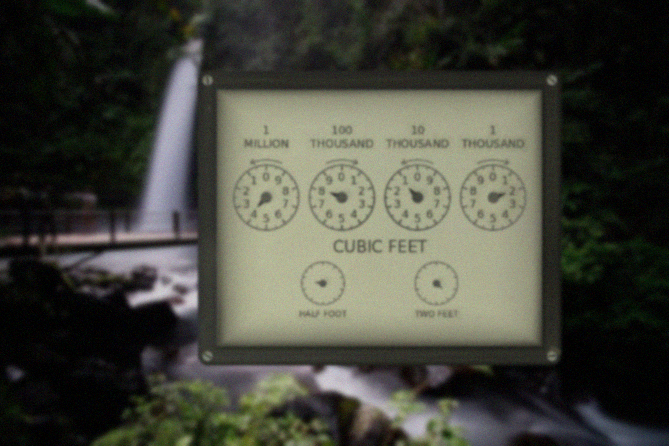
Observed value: {"value": 381200, "unit": "ft³"}
